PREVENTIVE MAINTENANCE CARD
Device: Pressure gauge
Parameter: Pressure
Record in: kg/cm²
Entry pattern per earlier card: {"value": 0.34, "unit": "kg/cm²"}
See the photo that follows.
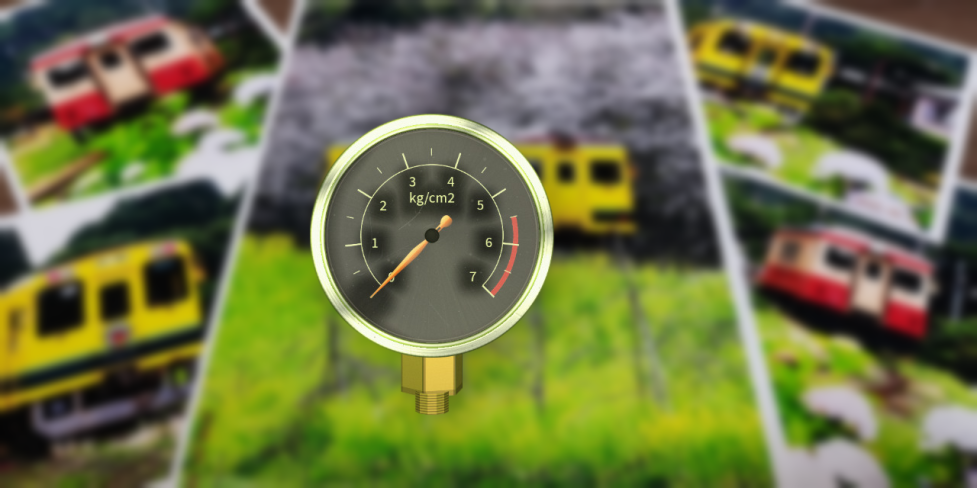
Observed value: {"value": 0, "unit": "kg/cm²"}
